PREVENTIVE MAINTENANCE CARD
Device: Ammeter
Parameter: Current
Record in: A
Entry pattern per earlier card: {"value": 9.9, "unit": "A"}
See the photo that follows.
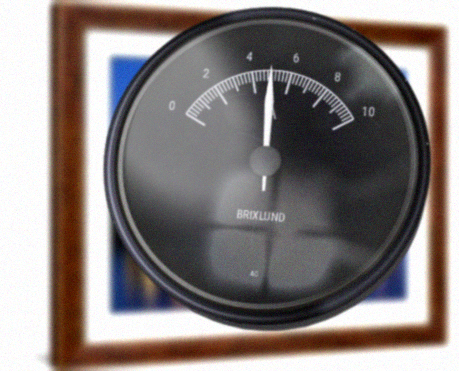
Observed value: {"value": 5, "unit": "A"}
